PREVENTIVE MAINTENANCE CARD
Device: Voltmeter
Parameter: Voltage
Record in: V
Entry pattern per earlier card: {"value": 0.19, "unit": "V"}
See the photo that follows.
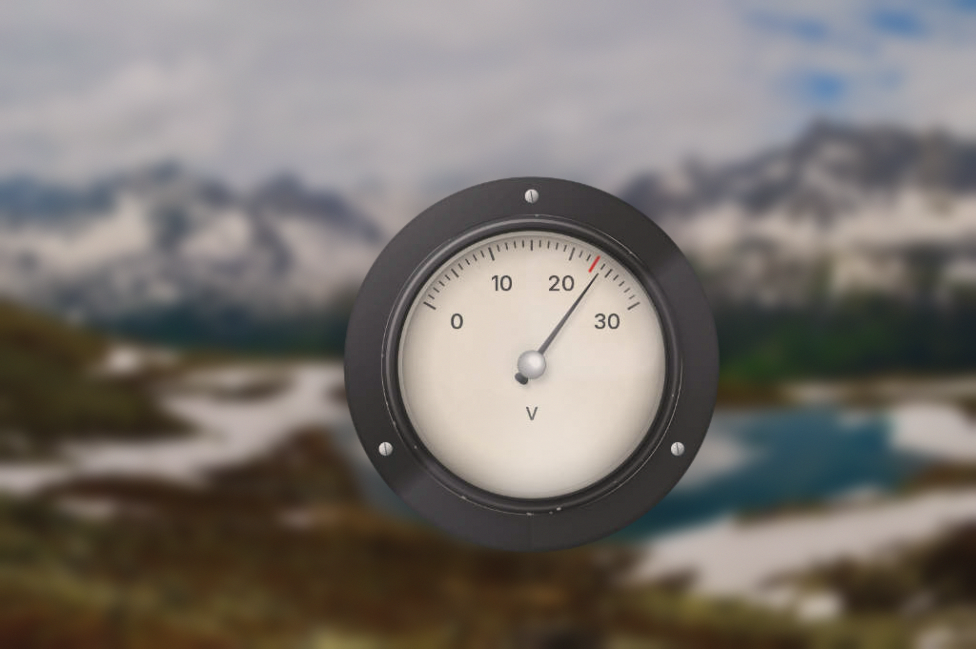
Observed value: {"value": 24, "unit": "V"}
